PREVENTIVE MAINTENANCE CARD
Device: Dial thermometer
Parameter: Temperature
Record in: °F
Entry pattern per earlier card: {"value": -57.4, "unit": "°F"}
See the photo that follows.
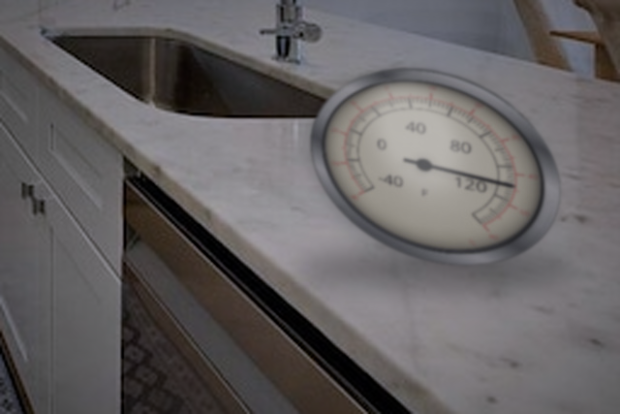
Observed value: {"value": 110, "unit": "°F"}
